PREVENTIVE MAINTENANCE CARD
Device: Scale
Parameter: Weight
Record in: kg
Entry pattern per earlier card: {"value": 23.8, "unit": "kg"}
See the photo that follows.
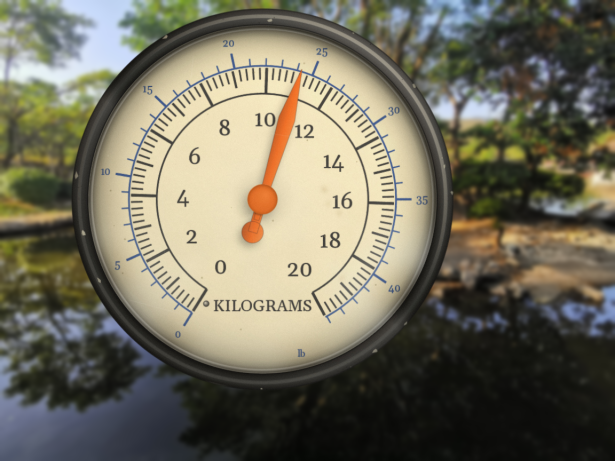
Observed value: {"value": 11, "unit": "kg"}
